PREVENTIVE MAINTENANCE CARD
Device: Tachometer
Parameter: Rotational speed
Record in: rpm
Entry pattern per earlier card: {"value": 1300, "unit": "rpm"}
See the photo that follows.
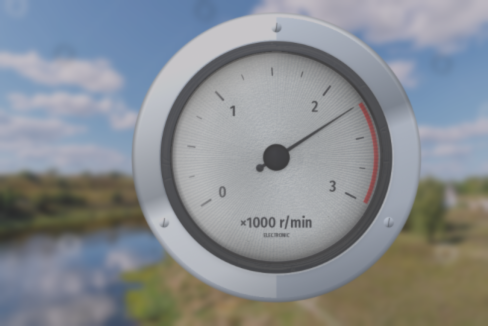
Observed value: {"value": 2250, "unit": "rpm"}
